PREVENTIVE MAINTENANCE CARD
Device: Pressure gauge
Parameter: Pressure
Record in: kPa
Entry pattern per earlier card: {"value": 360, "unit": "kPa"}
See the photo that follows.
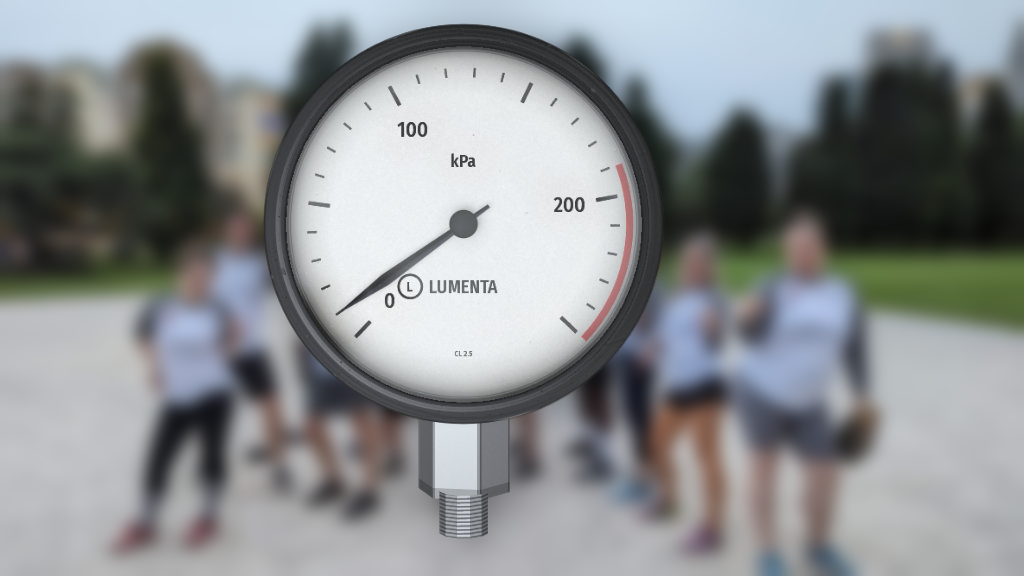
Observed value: {"value": 10, "unit": "kPa"}
